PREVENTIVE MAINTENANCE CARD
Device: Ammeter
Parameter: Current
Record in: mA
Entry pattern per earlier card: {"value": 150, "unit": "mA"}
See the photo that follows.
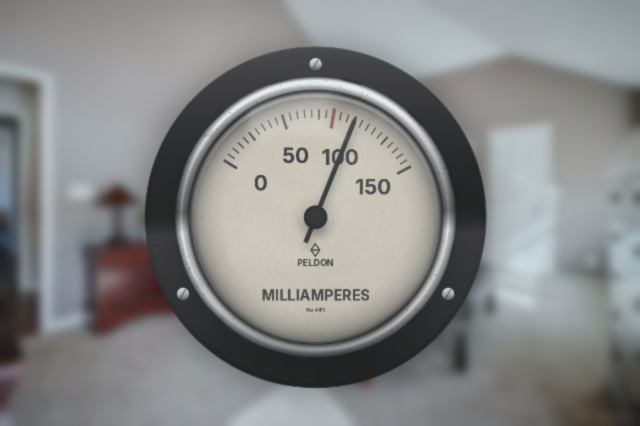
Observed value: {"value": 100, "unit": "mA"}
